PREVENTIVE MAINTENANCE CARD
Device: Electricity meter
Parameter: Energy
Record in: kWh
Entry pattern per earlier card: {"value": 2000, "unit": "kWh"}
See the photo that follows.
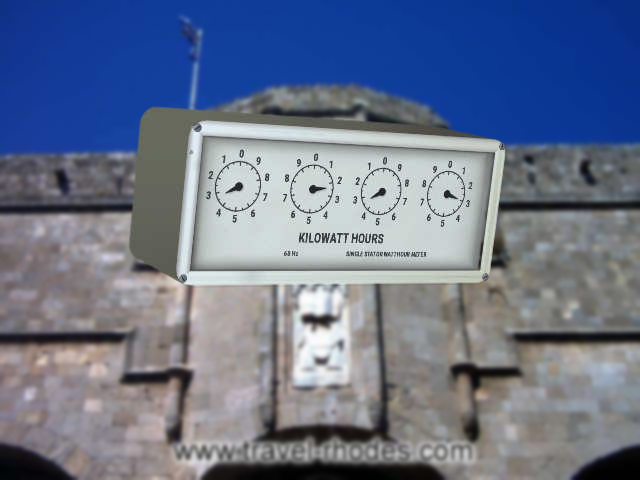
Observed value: {"value": 3233, "unit": "kWh"}
